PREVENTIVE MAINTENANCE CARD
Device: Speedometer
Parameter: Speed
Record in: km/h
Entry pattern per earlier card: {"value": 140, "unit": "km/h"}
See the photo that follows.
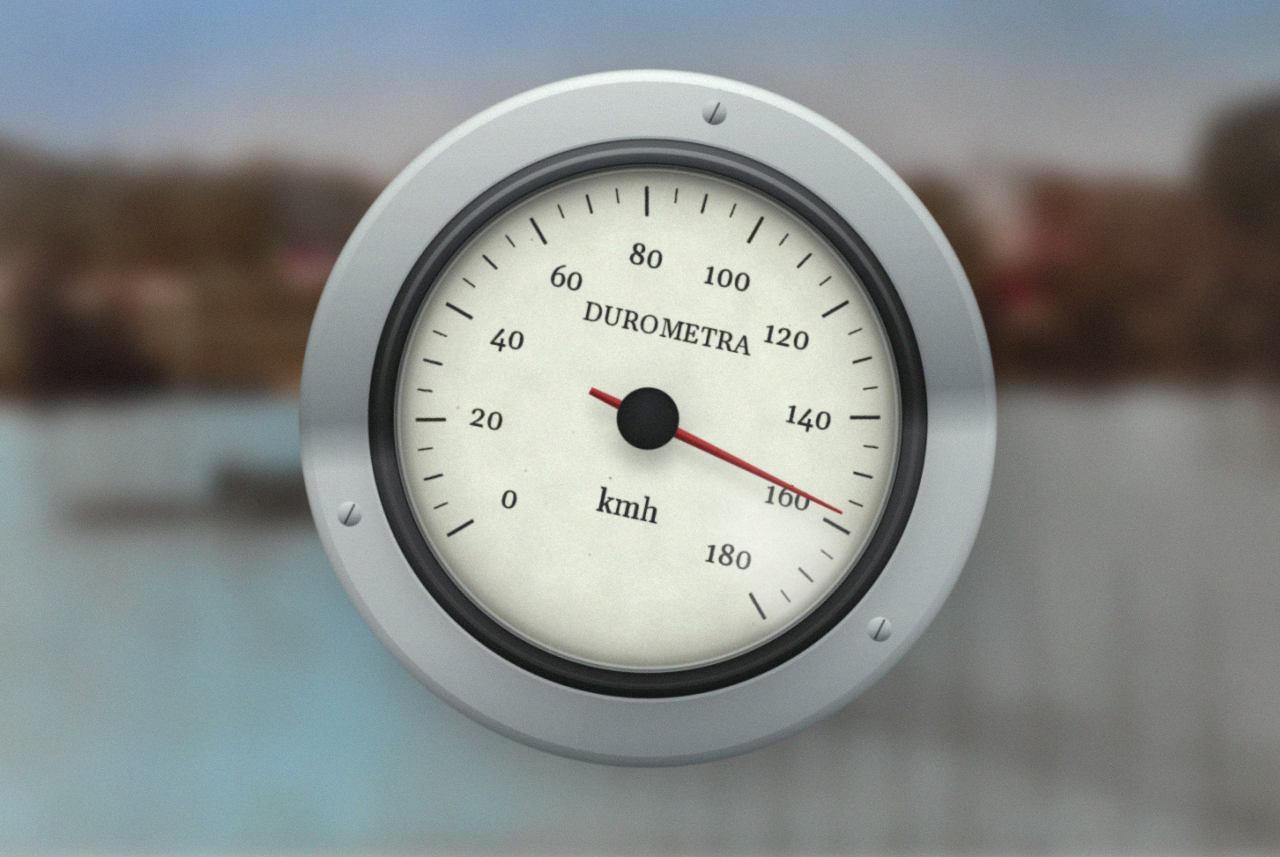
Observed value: {"value": 157.5, "unit": "km/h"}
